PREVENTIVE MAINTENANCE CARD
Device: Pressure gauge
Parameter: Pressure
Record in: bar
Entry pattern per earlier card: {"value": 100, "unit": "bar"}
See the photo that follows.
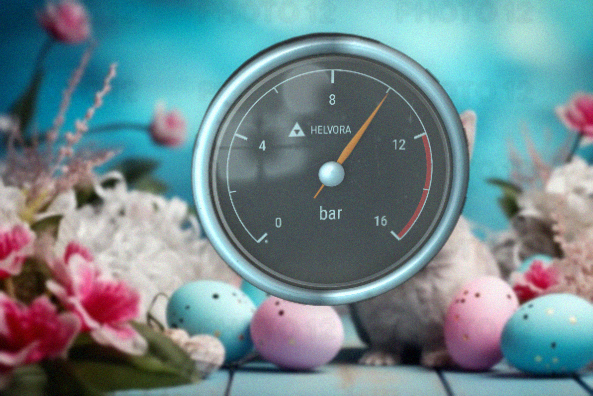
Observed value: {"value": 10, "unit": "bar"}
